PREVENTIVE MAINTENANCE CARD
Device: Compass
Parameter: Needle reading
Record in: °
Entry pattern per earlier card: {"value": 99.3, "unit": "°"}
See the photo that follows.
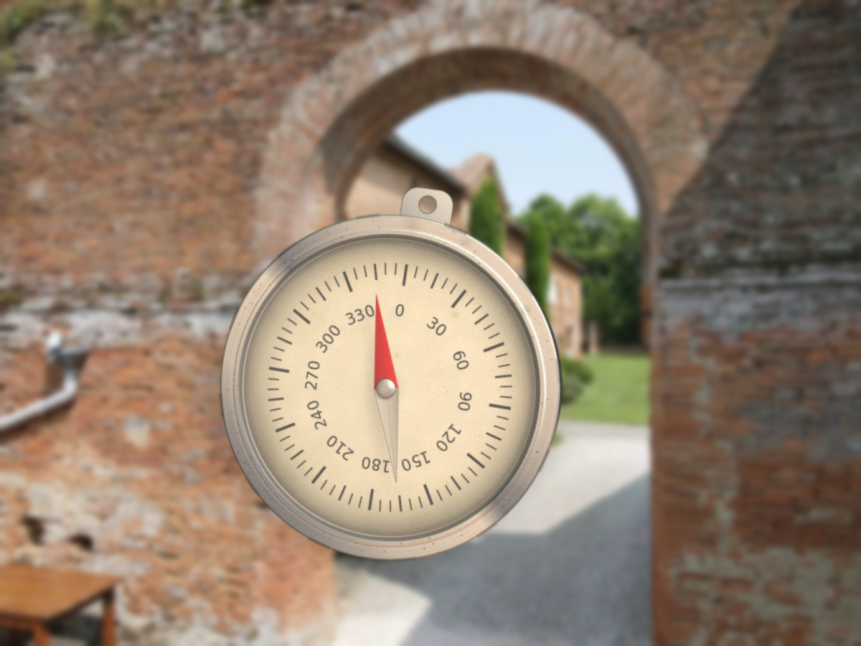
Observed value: {"value": 345, "unit": "°"}
